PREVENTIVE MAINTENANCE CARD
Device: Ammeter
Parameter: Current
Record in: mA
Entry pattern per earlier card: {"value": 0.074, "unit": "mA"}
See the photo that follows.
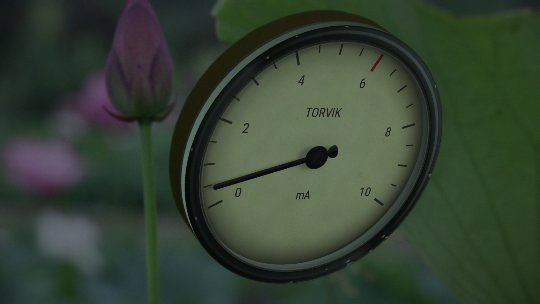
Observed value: {"value": 0.5, "unit": "mA"}
